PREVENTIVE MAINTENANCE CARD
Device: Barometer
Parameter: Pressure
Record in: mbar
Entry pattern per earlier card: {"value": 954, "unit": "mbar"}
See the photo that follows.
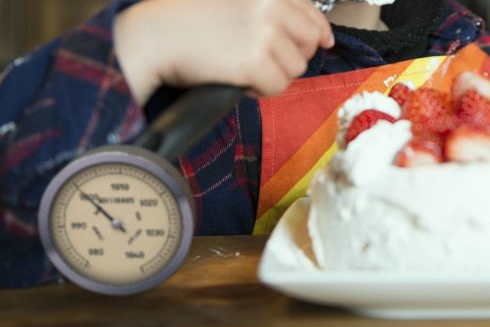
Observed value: {"value": 1000, "unit": "mbar"}
